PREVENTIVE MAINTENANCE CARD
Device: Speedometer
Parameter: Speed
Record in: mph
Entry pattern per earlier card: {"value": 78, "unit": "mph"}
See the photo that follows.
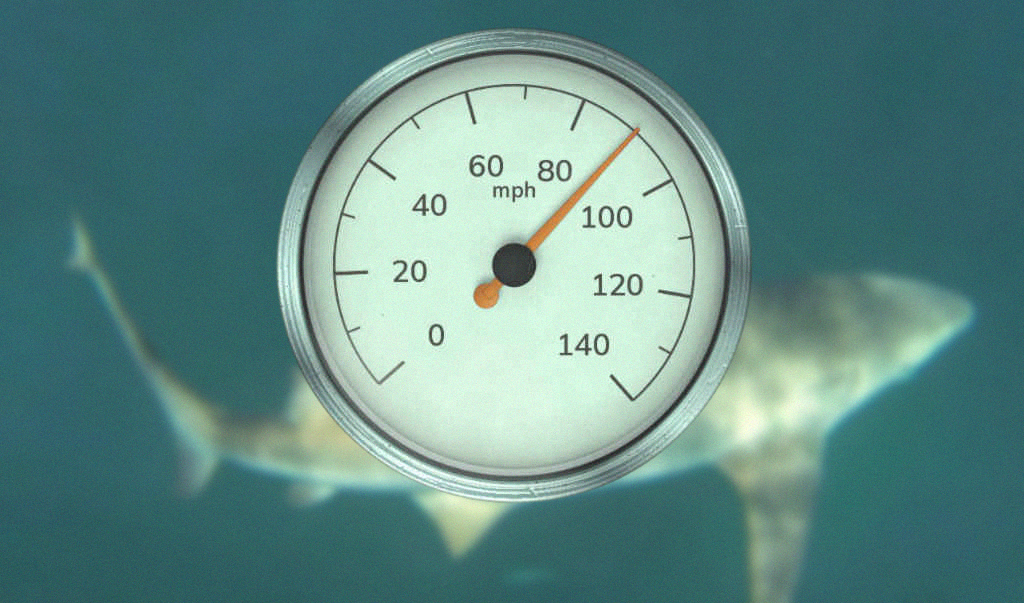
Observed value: {"value": 90, "unit": "mph"}
